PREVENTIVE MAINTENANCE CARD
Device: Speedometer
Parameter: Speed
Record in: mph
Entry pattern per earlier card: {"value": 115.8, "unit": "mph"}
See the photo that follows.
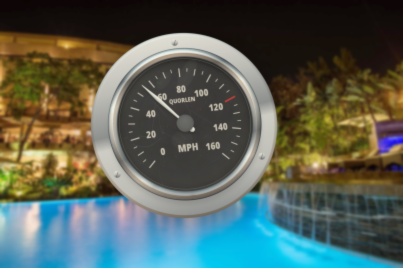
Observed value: {"value": 55, "unit": "mph"}
